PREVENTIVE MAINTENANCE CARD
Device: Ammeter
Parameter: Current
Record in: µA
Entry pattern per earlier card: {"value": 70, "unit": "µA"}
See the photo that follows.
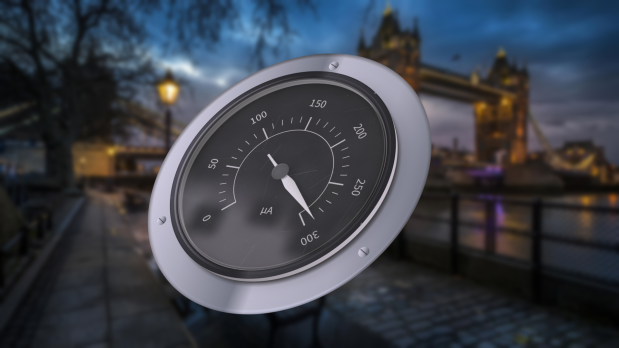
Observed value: {"value": 290, "unit": "µA"}
